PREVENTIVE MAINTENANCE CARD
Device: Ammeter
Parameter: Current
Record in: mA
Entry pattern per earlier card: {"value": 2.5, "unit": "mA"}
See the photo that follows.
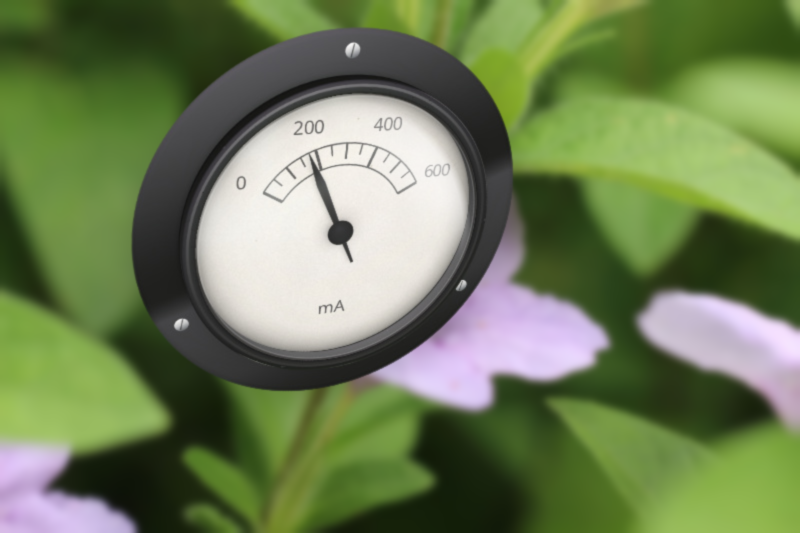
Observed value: {"value": 175, "unit": "mA"}
